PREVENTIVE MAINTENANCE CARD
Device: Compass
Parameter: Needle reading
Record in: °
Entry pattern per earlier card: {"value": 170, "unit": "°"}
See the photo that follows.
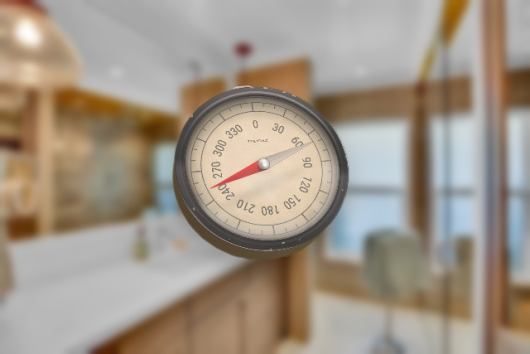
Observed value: {"value": 250, "unit": "°"}
